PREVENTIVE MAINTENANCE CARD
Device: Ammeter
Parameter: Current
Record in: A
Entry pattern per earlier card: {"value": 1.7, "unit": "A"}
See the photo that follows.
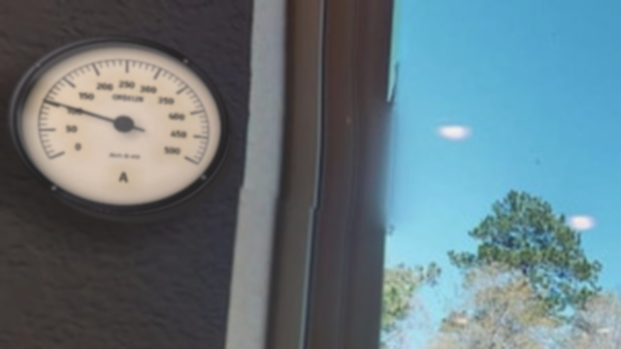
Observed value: {"value": 100, "unit": "A"}
